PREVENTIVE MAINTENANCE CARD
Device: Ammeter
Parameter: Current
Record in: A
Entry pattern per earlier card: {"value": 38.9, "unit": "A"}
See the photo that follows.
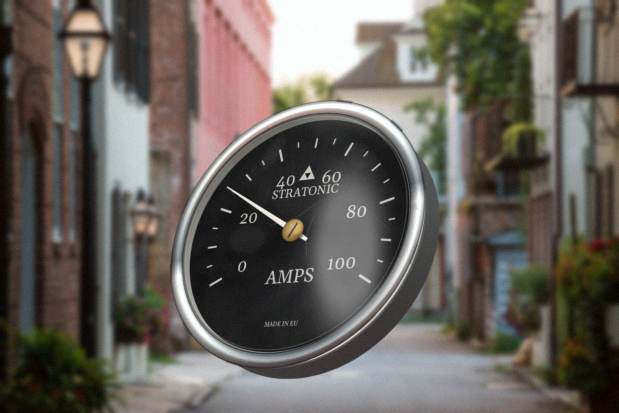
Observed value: {"value": 25, "unit": "A"}
